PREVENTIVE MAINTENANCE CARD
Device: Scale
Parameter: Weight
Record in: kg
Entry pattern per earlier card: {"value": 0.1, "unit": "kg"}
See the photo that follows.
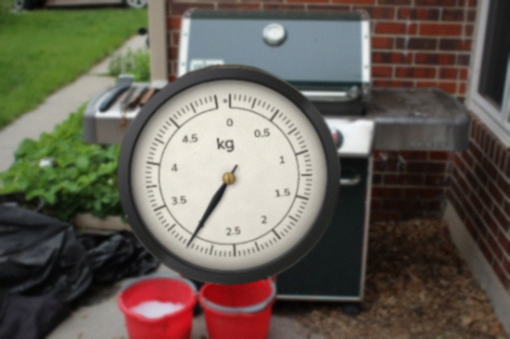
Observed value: {"value": 3, "unit": "kg"}
